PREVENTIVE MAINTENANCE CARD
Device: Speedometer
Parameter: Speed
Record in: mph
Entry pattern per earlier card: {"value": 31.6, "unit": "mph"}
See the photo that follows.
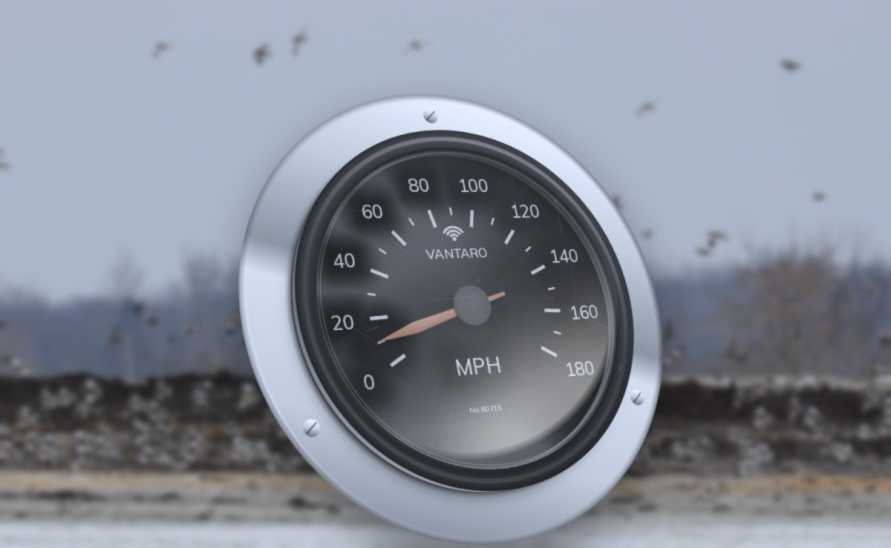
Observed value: {"value": 10, "unit": "mph"}
